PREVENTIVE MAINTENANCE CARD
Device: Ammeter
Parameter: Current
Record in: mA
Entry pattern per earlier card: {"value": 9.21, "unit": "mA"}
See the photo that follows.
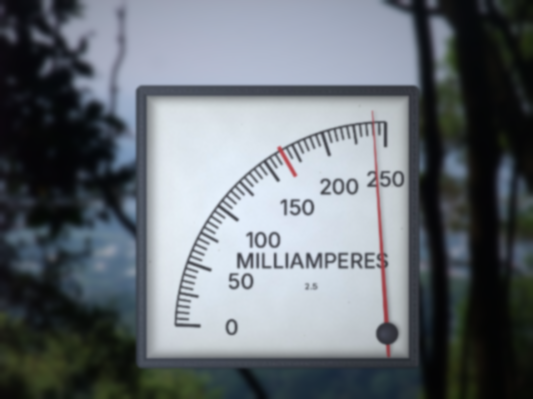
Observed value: {"value": 240, "unit": "mA"}
